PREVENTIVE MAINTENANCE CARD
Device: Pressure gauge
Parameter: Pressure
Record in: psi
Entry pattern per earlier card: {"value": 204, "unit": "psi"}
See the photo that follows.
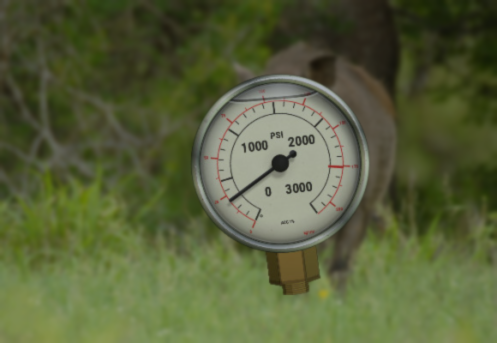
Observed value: {"value": 300, "unit": "psi"}
